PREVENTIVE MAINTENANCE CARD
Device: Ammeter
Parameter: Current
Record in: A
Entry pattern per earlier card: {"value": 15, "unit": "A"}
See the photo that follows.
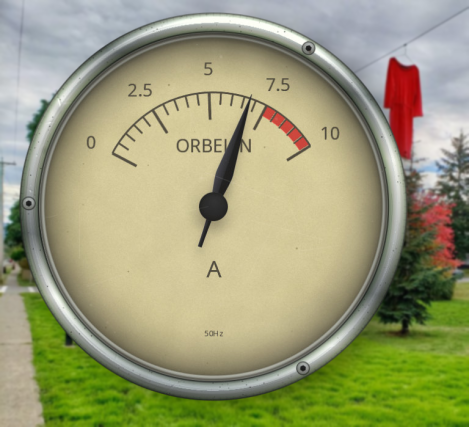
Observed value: {"value": 6.75, "unit": "A"}
